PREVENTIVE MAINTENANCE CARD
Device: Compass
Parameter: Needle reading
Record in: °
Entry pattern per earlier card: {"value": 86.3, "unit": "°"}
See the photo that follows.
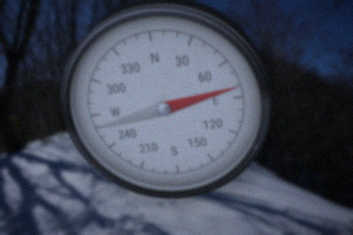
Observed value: {"value": 80, "unit": "°"}
